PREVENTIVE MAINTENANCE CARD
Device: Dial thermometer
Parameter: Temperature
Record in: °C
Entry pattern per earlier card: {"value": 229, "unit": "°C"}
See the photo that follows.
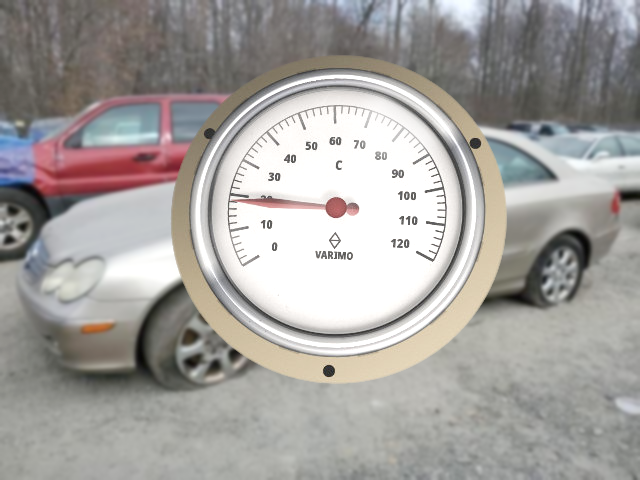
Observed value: {"value": 18, "unit": "°C"}
